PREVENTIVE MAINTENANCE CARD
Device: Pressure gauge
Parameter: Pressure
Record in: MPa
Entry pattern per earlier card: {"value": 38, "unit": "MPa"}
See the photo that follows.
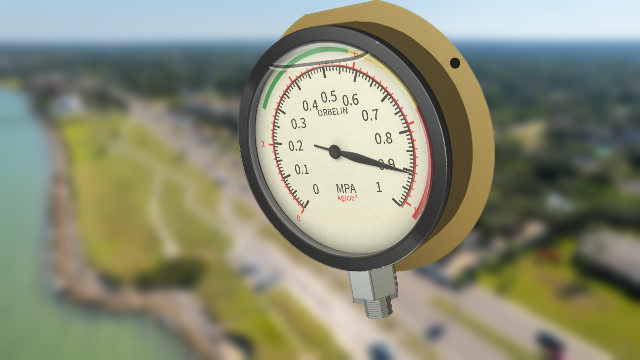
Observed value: {"value": 0.9, "unit": "MPa"}
